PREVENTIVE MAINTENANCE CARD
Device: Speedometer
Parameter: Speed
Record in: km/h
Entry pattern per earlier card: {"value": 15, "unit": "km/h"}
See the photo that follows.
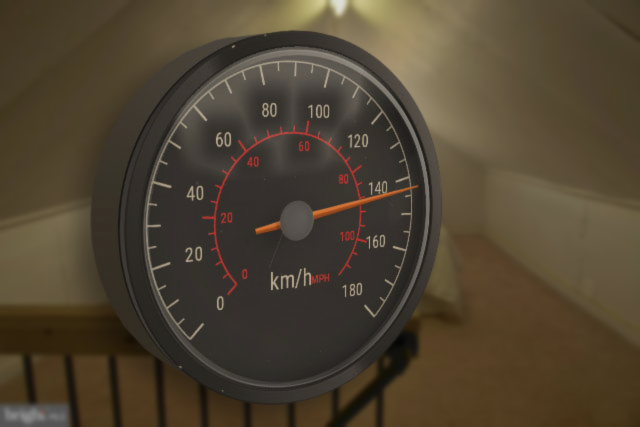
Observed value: {"value": 142.5, "unit": "km/h"}
